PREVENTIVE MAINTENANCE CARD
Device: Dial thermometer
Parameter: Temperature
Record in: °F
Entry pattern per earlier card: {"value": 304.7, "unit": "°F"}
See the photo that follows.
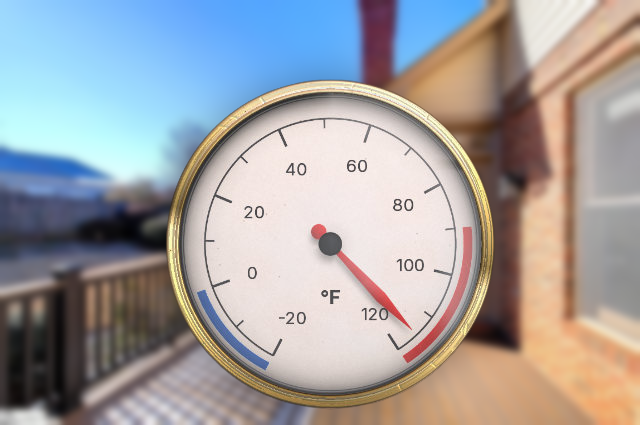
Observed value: {"value": 115, "unit": "°F"}
